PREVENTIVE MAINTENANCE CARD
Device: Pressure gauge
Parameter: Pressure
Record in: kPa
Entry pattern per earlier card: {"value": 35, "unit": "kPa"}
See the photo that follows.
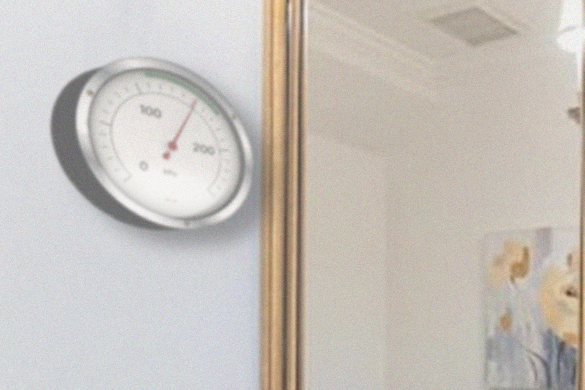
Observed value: {"value": 150, "unit": "kPa"}
